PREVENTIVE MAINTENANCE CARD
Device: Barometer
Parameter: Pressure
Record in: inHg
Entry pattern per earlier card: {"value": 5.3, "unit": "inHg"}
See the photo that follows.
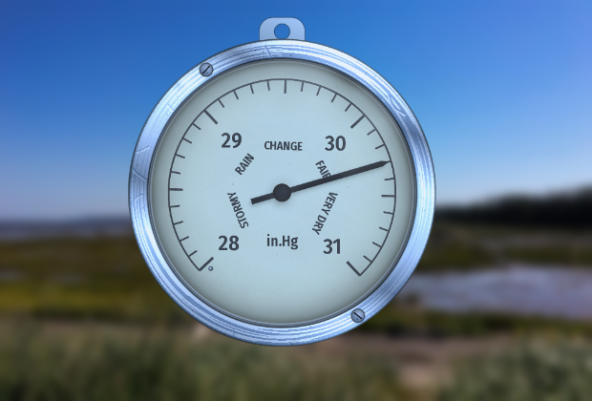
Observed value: {"value": 30.3, "unit": "inHg"}
